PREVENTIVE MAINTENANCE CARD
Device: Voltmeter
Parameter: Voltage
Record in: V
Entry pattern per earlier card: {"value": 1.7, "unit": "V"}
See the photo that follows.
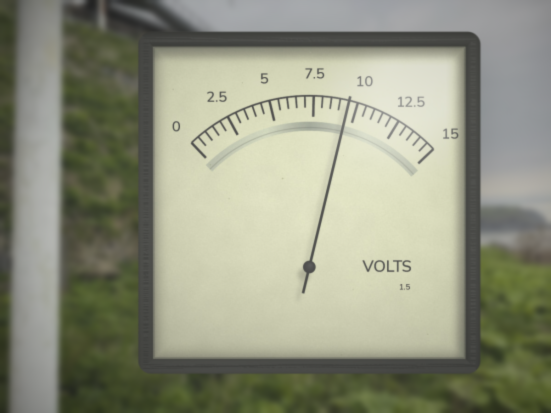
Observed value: {"value": 9.5, "unit": "V"}
